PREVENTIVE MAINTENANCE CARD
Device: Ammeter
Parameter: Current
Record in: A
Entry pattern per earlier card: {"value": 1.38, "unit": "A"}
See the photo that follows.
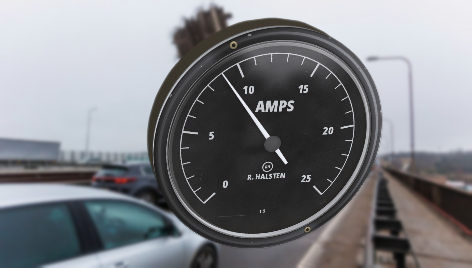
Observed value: {"value": 9, "unit": "A"}
